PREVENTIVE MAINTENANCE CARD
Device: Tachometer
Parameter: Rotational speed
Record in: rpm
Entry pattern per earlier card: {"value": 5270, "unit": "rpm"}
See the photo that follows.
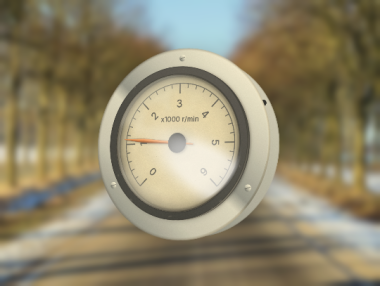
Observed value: {"value": 1100, "unit": "rpm"}
